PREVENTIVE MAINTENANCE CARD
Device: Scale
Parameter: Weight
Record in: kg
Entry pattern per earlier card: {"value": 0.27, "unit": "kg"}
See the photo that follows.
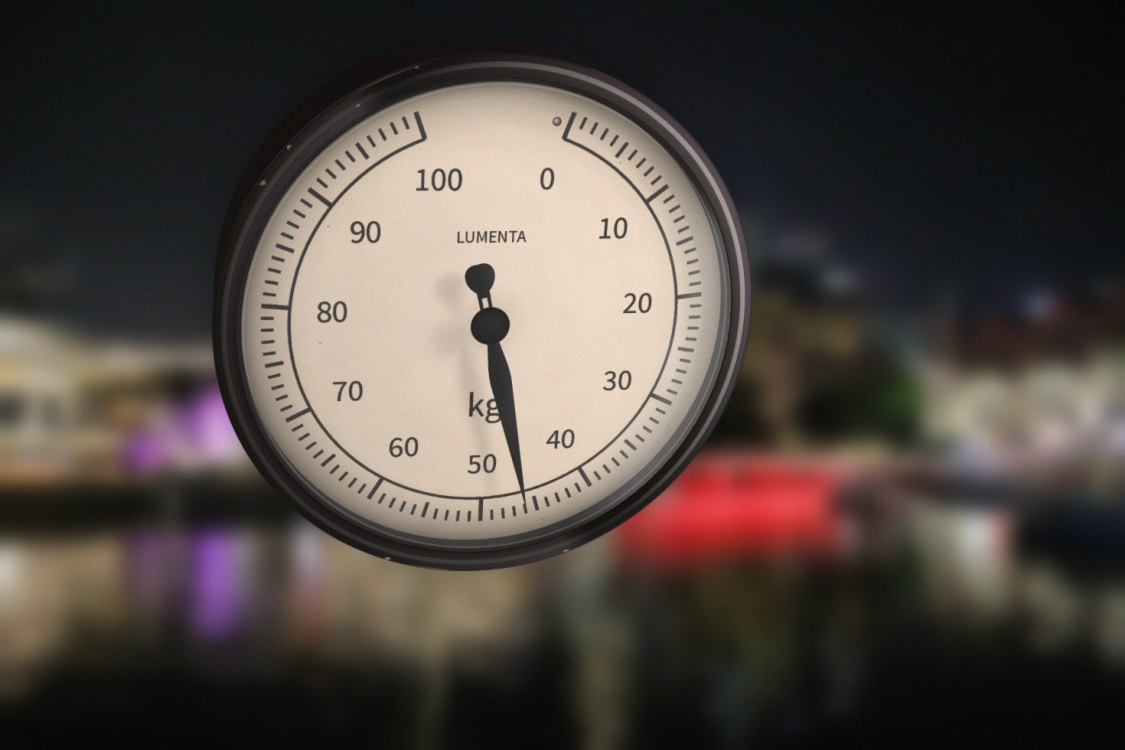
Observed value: {"value": 46, "unit": "kg"}
